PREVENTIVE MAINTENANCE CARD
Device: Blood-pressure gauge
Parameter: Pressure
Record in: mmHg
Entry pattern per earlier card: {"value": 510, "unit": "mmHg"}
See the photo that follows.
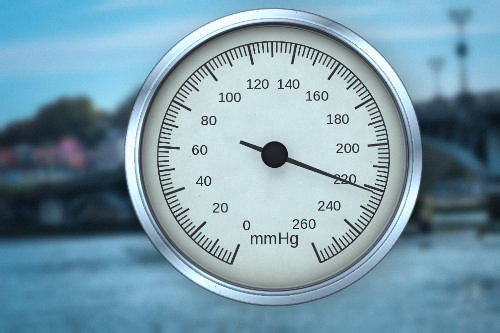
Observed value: {"value": 222, "unit": "mmHg"}
